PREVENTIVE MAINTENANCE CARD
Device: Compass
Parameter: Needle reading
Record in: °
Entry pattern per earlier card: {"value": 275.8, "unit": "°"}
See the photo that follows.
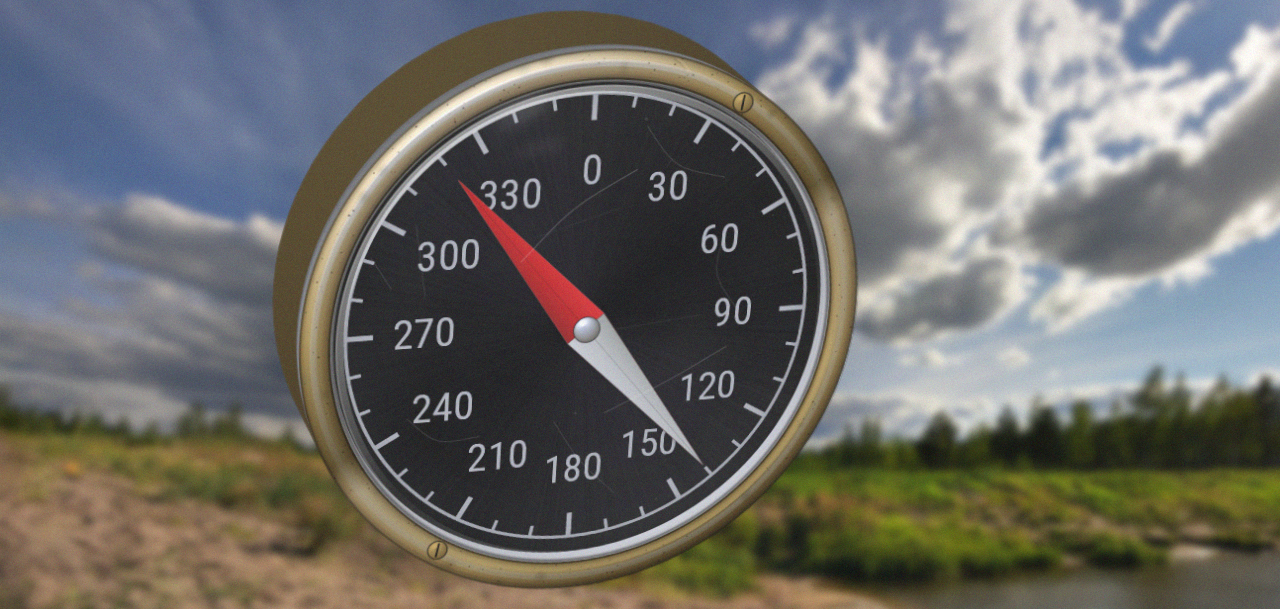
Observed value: {"value": 320, "unit": "°"}
